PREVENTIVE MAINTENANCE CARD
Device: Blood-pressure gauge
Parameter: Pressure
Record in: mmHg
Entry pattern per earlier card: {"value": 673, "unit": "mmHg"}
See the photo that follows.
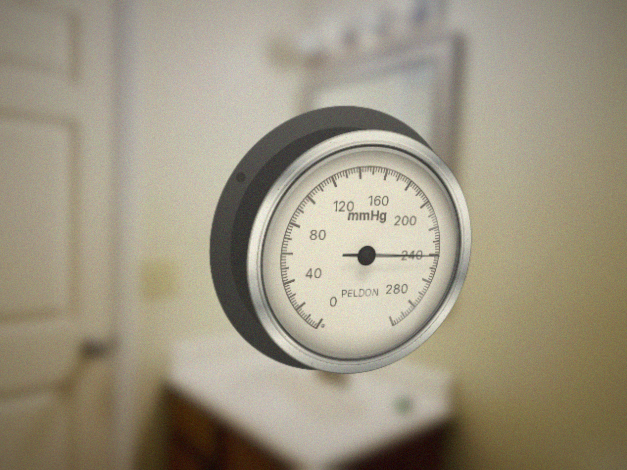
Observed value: {"value": 240, "unit": "mmHg"}
